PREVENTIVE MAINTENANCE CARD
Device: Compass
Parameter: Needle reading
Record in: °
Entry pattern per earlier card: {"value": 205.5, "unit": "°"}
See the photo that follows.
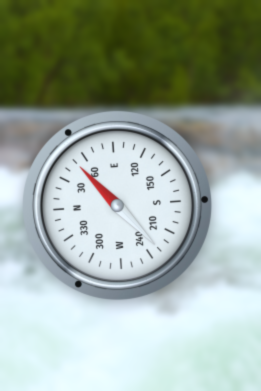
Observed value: {"value": 50, "unit": "°"}
